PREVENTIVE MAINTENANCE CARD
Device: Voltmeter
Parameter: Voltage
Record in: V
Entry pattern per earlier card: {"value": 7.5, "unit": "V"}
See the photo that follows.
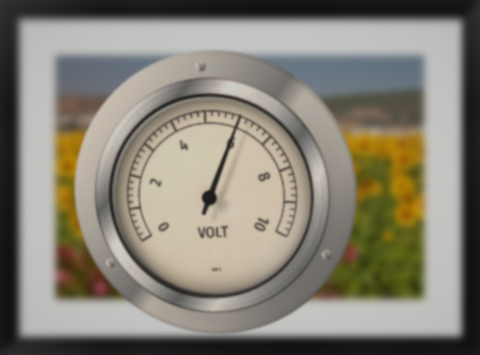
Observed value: {"value": 6, "unit": "V"}
